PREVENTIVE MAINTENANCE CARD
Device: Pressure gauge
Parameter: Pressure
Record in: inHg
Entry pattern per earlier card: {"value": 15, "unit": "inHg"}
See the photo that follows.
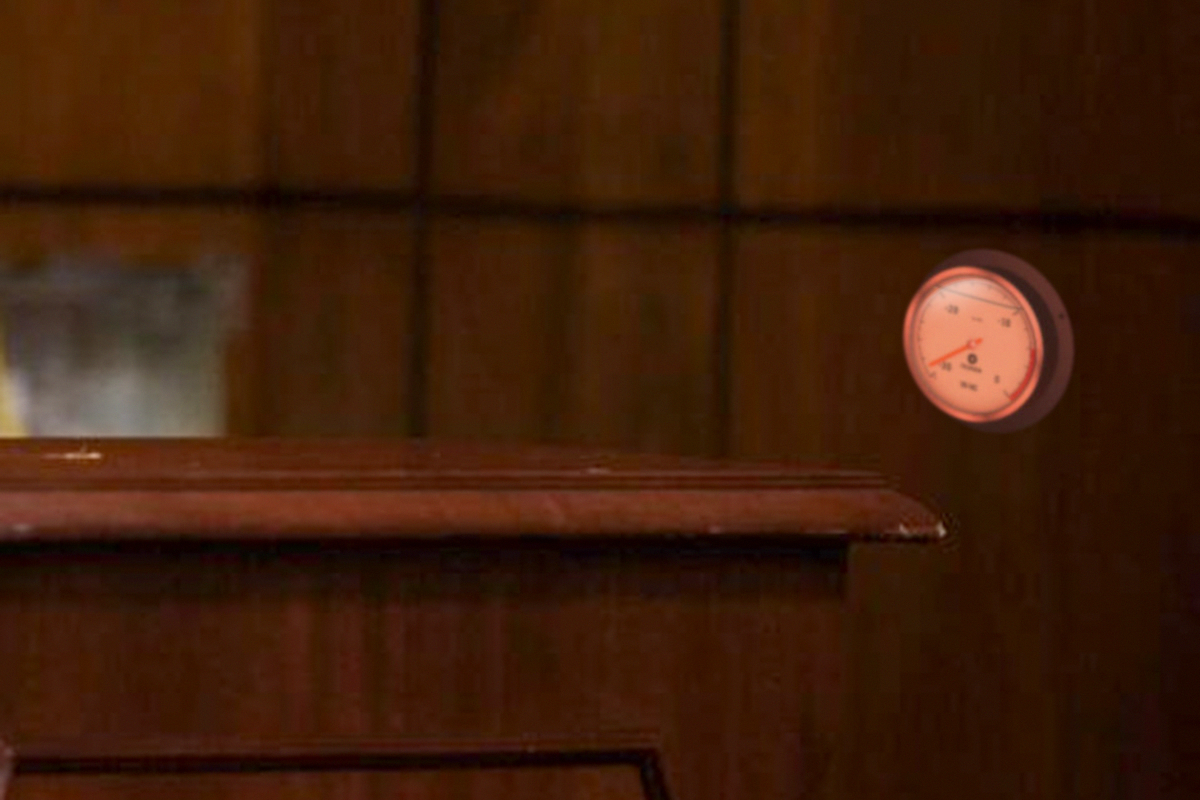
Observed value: {"value": -29, "unit": "inHg"}
